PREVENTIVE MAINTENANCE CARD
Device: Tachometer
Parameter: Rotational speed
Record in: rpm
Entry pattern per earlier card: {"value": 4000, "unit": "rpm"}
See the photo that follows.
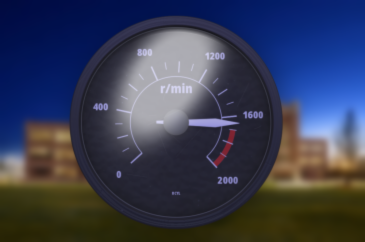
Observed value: {"value": 1650, "unit": "rpm"}
